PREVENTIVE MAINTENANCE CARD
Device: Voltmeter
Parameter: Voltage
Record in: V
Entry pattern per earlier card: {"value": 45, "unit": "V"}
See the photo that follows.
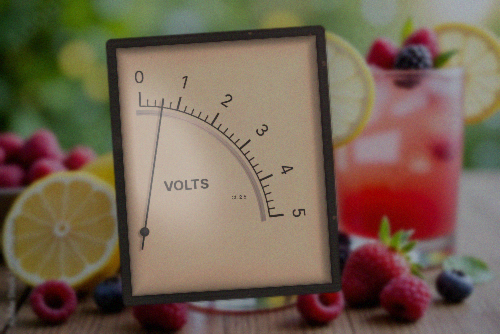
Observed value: {"value": 0.6, "unit": "V"}
